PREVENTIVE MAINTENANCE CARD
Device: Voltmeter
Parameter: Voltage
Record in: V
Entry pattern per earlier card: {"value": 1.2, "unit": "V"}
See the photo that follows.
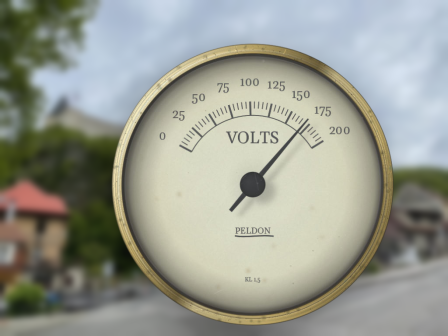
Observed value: {"value": 170, "unit": "V"}
